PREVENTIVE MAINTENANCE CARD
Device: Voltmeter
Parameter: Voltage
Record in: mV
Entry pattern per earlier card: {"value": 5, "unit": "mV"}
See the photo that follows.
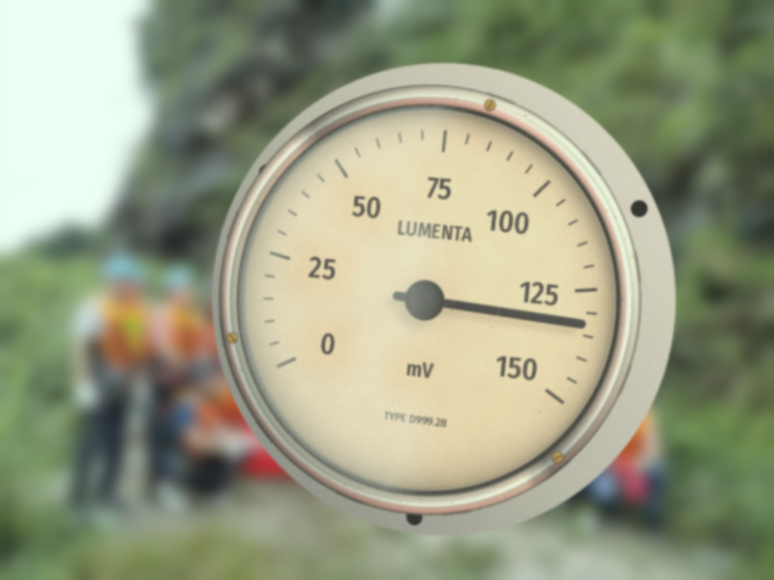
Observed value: {"value": 132.5, "unit": "mV"}
